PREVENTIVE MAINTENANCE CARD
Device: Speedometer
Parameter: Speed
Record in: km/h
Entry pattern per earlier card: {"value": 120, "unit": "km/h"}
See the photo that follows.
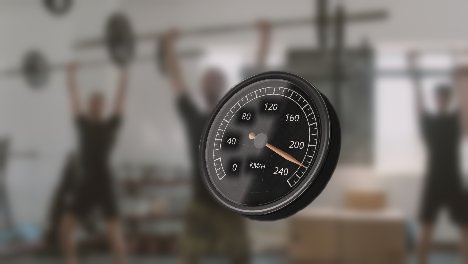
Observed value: {"value": 220, "unit": "km/h"}
